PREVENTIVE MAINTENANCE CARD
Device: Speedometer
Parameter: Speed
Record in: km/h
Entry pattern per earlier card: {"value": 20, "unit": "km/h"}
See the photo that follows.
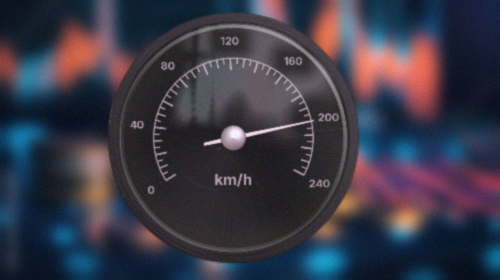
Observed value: {"value": 200, "unit": "km/h"}
